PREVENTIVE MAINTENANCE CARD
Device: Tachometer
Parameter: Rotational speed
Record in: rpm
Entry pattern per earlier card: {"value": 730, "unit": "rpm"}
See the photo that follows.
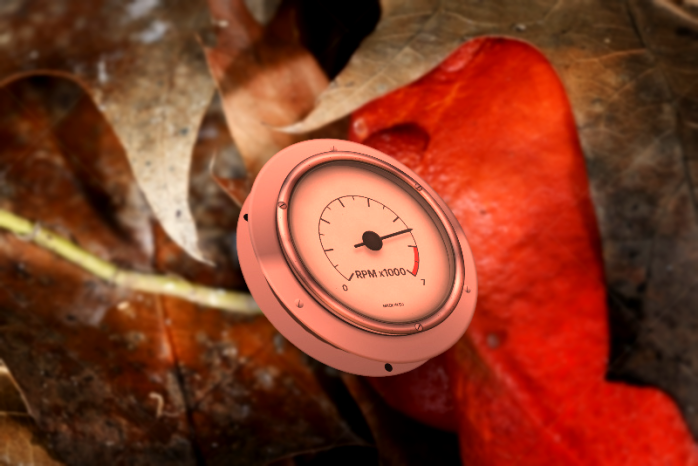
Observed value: {"value": 5500, "unit": "rpm"}
